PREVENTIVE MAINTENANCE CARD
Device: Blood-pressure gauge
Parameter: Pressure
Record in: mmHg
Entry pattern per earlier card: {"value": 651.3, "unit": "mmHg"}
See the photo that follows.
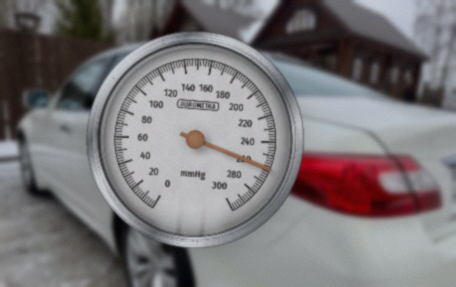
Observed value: {"value": 260, "unit": "mmHg"}
